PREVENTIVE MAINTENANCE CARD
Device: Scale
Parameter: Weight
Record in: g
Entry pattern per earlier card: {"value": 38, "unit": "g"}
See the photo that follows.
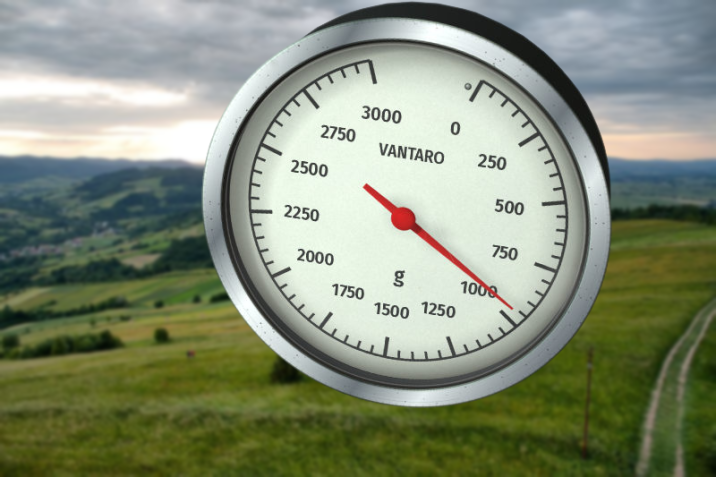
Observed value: {"value": 950, "unit": "g"}
